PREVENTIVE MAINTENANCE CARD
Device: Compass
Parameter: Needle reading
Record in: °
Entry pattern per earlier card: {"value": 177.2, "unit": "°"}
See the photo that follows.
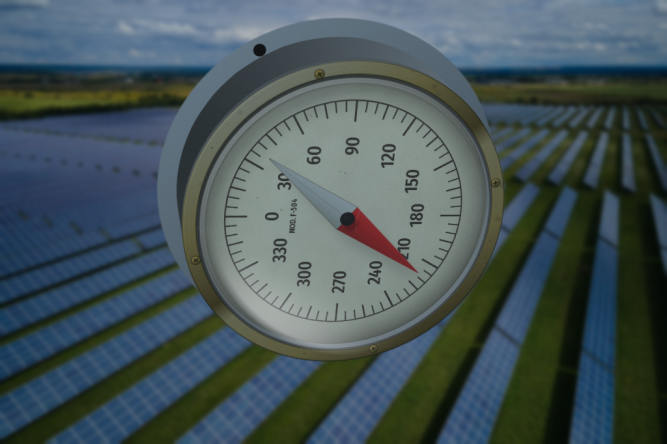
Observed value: {"value": 217.5, "unit": "°"}
